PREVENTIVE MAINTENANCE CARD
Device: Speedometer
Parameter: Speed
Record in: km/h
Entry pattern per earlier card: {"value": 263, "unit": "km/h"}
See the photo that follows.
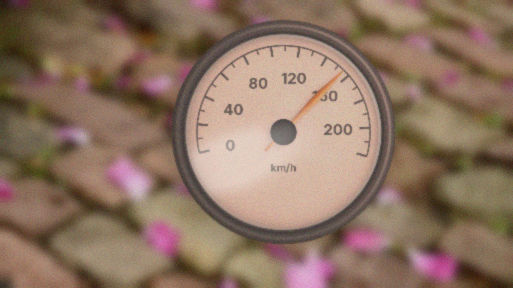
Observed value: {"value": 155, "unit": "km/h"}
